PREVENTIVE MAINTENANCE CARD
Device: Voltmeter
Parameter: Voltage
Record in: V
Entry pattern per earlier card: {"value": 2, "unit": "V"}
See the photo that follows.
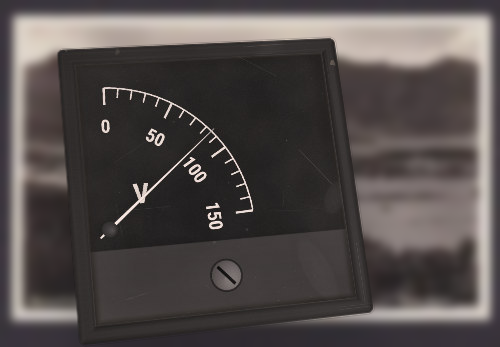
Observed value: {"value": 85, "unit": "V"}
